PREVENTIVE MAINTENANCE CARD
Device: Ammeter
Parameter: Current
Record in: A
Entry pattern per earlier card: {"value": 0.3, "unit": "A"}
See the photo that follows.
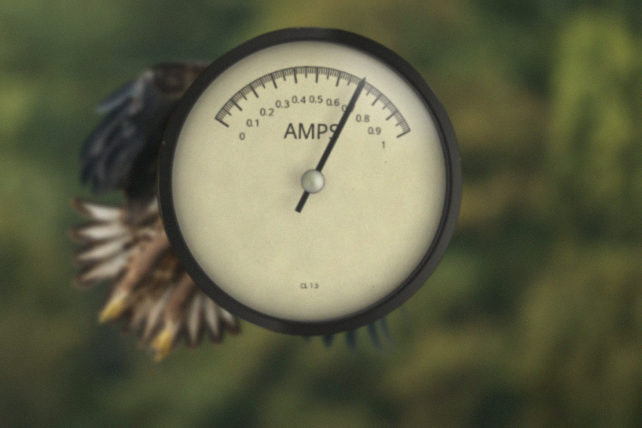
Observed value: {"value": 0.7, "unit": "A"}
